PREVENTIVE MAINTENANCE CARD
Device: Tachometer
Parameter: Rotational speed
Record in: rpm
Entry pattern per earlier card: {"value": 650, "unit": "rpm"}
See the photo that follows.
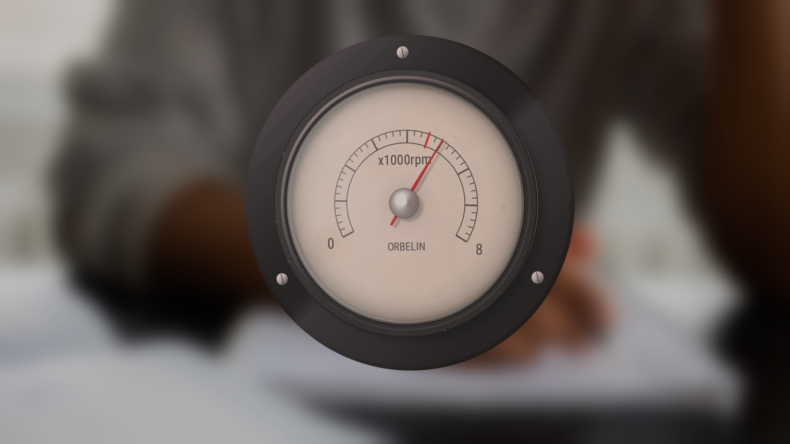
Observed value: {"value": 5000, "unit": "rpm"}
